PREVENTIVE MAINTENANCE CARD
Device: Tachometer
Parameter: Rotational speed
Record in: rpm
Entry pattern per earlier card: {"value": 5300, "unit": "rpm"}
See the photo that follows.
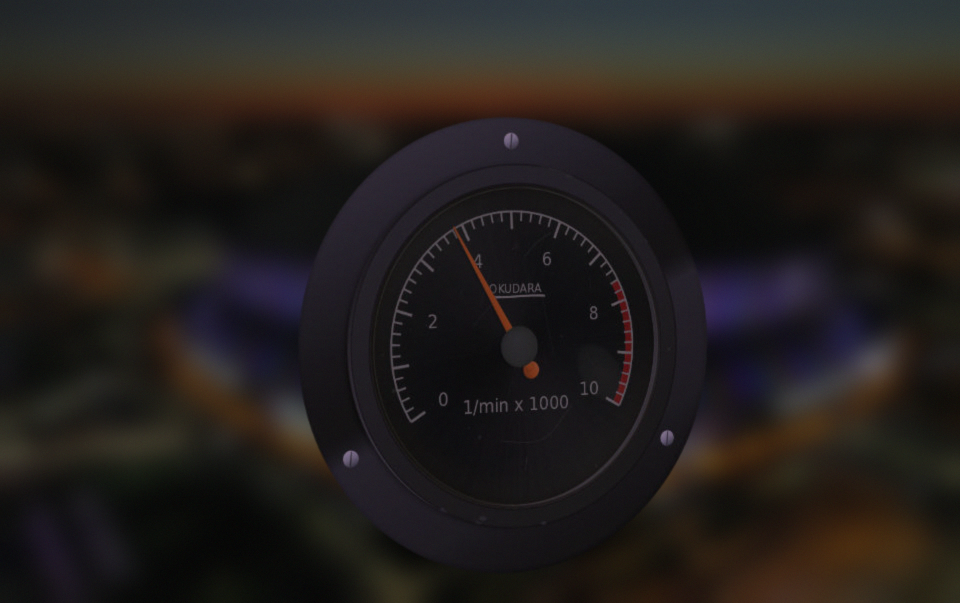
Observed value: {"value": 3800, "unit": "rpm"}
